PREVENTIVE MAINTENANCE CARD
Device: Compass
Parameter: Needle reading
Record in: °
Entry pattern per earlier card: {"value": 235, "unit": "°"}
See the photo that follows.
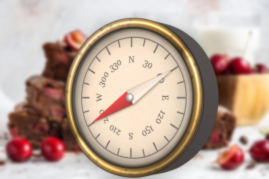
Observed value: {"value": 240, "unit": "°"}
